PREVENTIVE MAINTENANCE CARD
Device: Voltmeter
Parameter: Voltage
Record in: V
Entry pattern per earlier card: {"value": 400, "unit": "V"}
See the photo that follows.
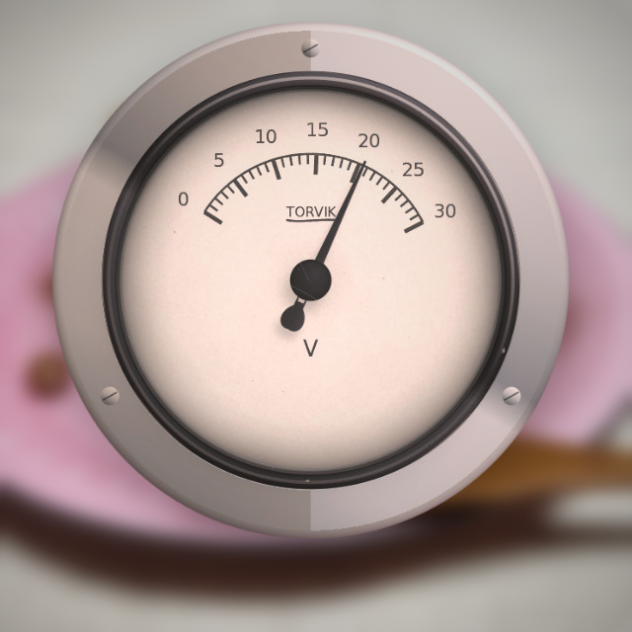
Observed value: {"value": 20.5, "unit": "V"}
